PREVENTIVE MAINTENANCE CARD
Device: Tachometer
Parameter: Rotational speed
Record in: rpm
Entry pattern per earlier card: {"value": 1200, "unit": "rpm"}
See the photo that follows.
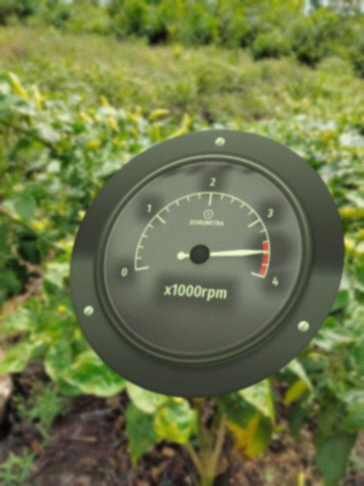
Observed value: {"value": 3600, "unit": "rpm"}
